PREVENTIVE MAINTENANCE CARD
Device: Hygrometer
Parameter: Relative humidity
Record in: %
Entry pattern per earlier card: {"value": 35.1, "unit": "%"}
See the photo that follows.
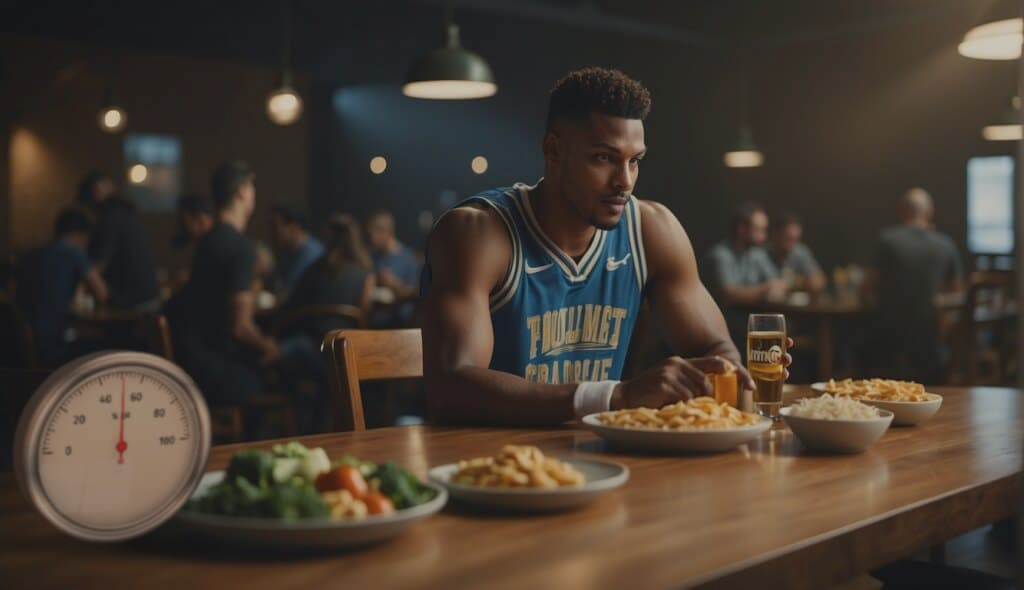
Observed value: {"value": 50, "unit": "%"}
